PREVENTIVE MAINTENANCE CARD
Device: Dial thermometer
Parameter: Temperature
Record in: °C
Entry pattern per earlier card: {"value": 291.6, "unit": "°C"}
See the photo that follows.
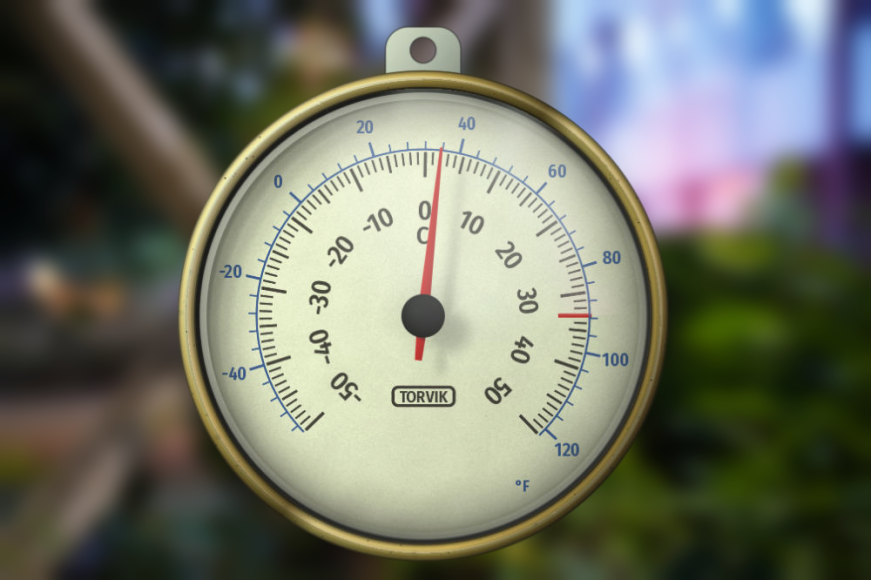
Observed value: {"value": 2, "unit": "°C"}
